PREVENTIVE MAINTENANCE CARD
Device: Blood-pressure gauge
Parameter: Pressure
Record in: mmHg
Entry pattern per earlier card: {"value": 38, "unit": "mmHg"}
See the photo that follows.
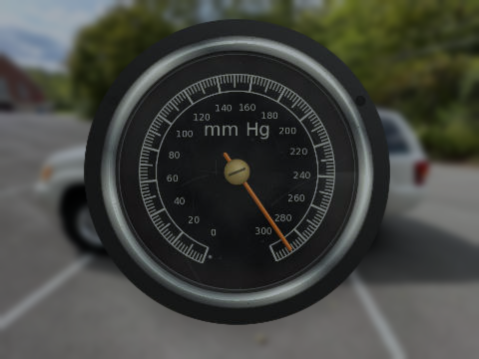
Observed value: {"value": 290, "unit": "mmHg"}
